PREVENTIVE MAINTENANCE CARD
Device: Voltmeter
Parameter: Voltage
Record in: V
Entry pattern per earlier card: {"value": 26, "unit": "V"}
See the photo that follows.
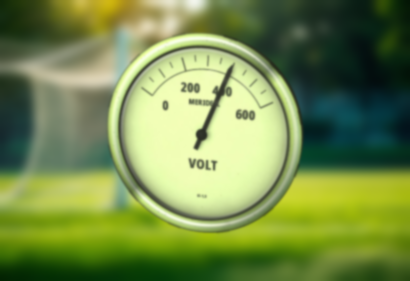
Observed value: {"value": 400, "unit": "V"}
